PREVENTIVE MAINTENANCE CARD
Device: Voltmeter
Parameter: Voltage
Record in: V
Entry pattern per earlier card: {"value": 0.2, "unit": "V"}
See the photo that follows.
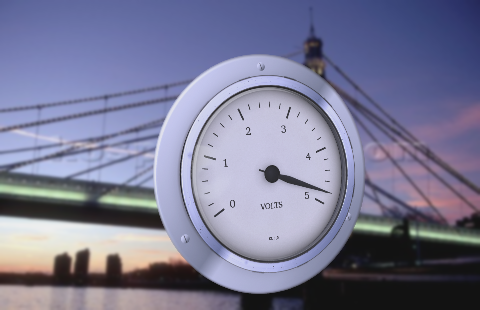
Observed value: {"value": 4.8, "unit": "V"}
